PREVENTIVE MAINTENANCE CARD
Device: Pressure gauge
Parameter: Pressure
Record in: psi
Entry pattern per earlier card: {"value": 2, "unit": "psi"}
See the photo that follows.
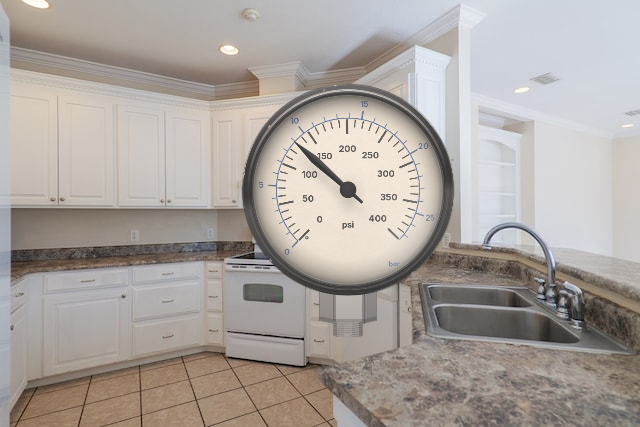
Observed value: {"value": 130, "unit": "psi"}
